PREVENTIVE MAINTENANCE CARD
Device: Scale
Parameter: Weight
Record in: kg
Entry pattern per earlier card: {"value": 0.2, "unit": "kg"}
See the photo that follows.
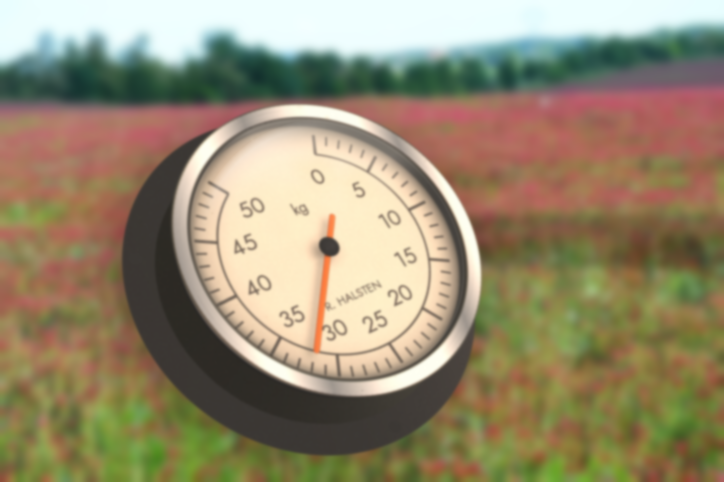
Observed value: {"value": 32, "unit": "kg"}
